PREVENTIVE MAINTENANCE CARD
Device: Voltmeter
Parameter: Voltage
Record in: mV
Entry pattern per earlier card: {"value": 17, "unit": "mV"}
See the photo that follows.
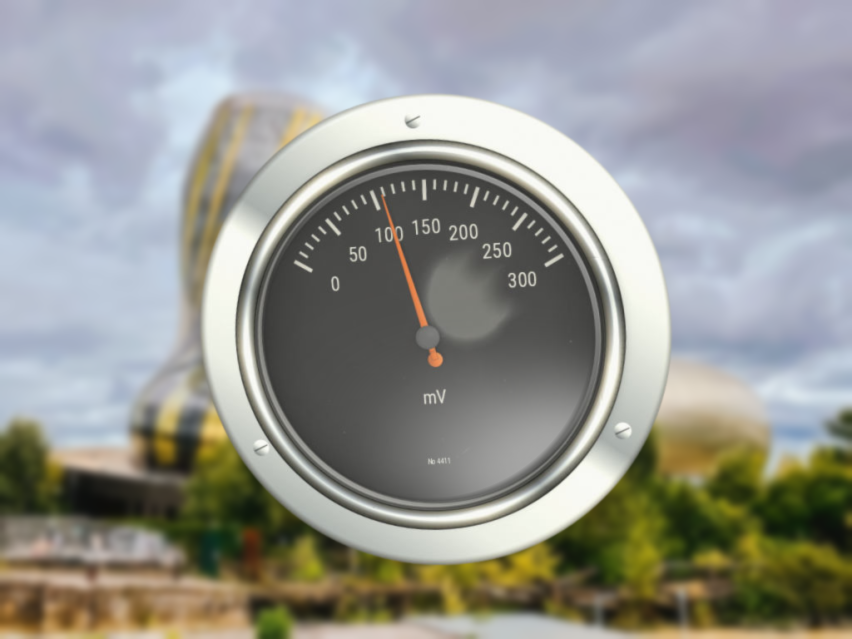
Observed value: {"value": 110, "unit": "mV"}
